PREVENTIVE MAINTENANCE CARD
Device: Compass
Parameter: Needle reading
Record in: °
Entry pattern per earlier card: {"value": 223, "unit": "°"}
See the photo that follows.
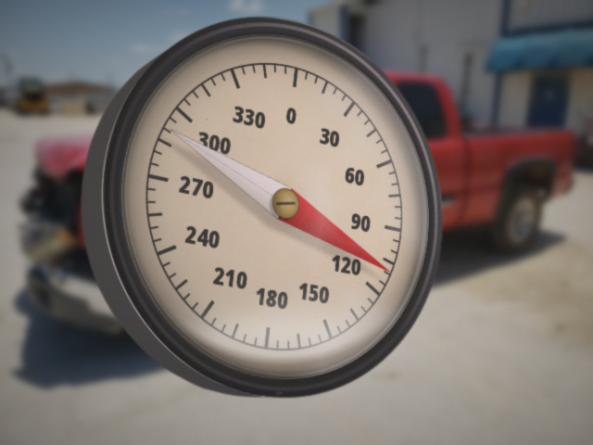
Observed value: {"value": 110, "unit": "°"}
